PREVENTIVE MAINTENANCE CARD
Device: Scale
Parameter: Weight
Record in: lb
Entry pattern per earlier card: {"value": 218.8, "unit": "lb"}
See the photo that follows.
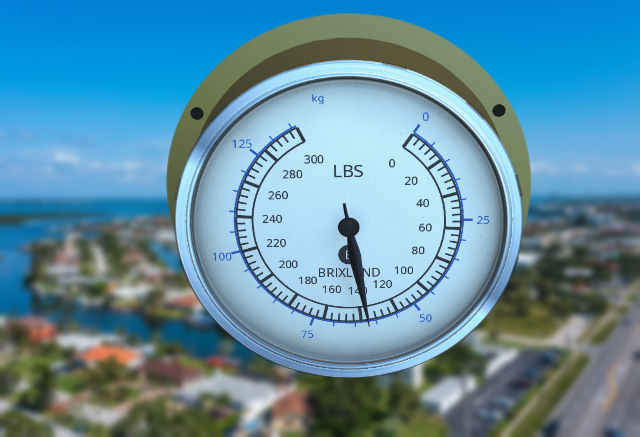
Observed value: {"value": 136, "unit": "lb"}
